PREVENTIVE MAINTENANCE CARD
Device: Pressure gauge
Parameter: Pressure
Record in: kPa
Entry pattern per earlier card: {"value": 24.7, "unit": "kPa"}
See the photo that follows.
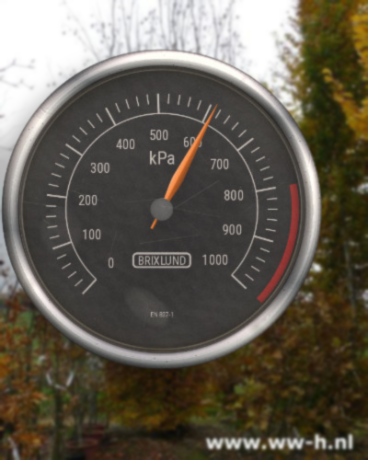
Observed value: {"value": 610, "unit": "kPa"}
